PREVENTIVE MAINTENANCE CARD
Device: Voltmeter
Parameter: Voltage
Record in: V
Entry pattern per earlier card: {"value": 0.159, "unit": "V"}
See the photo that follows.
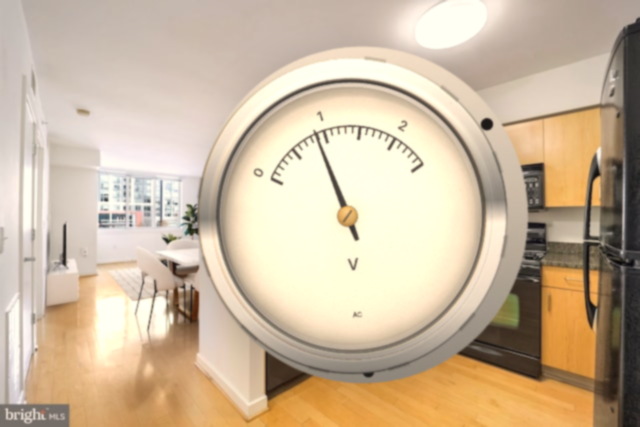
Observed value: {"value": 0.9, "unit": "V"}
